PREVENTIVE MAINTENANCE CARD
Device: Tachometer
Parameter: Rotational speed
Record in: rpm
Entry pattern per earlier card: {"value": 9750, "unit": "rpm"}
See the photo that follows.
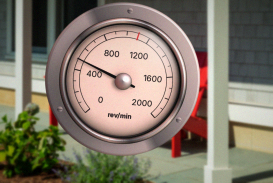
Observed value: {"value": 500, "unit": "rpm"}
